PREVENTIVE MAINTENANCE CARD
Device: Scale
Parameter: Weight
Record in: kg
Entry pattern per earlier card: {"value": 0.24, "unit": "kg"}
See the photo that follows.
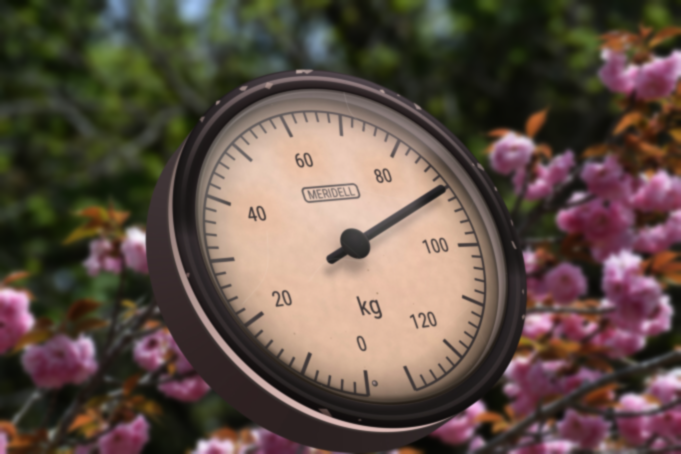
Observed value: {"value": 90, "unit": "kg"}
